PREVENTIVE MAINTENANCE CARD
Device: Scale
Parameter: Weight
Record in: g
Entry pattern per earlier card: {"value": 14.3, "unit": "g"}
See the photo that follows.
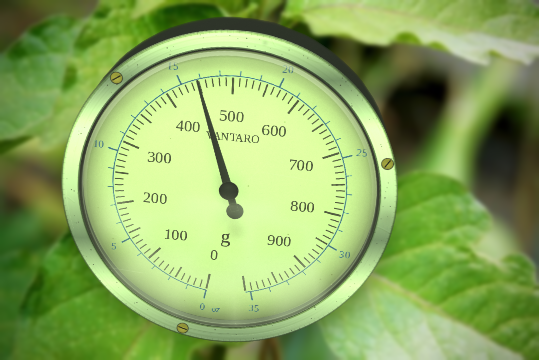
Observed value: {"value": 450, "unit": "g"}
